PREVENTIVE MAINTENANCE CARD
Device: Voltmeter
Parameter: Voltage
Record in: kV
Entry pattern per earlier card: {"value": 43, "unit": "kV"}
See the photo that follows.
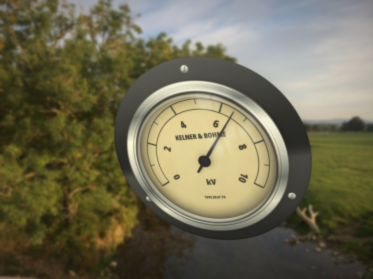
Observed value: {"value": 6.5, "unit": "kV"}
